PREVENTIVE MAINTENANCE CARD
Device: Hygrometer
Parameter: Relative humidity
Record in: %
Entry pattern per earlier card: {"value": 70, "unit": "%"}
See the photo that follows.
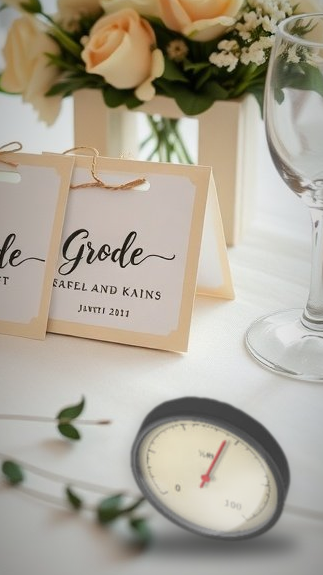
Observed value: {"value": 56, "unit": "%"}
